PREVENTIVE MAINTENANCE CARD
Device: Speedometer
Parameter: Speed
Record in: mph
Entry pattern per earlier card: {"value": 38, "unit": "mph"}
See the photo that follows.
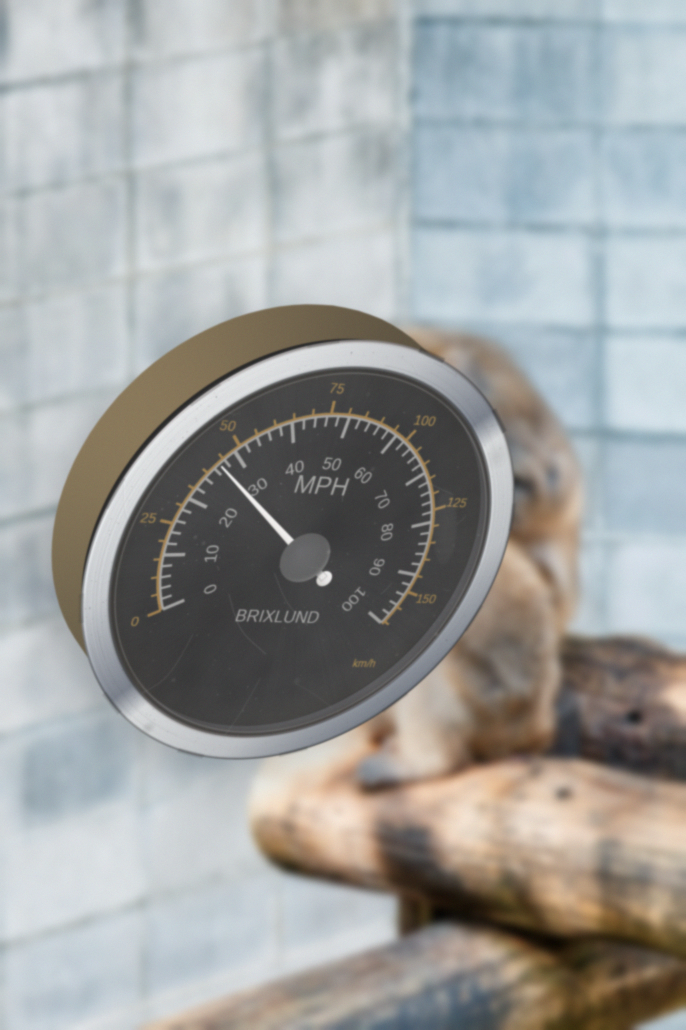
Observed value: {"value": 27, "unit": "mph"}
